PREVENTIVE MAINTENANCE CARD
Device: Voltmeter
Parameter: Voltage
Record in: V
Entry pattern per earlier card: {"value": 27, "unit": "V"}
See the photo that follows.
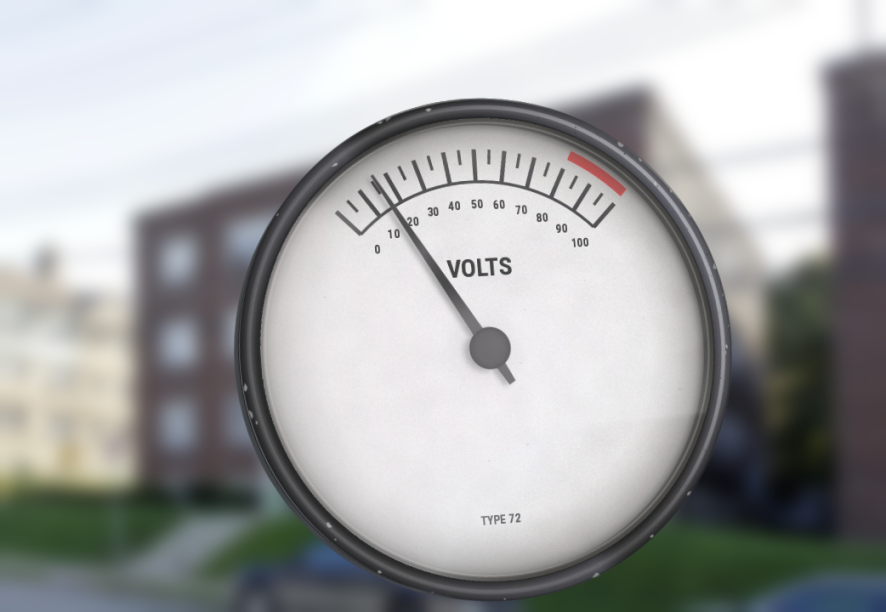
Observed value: {"value": 15, "unit": "V"}
